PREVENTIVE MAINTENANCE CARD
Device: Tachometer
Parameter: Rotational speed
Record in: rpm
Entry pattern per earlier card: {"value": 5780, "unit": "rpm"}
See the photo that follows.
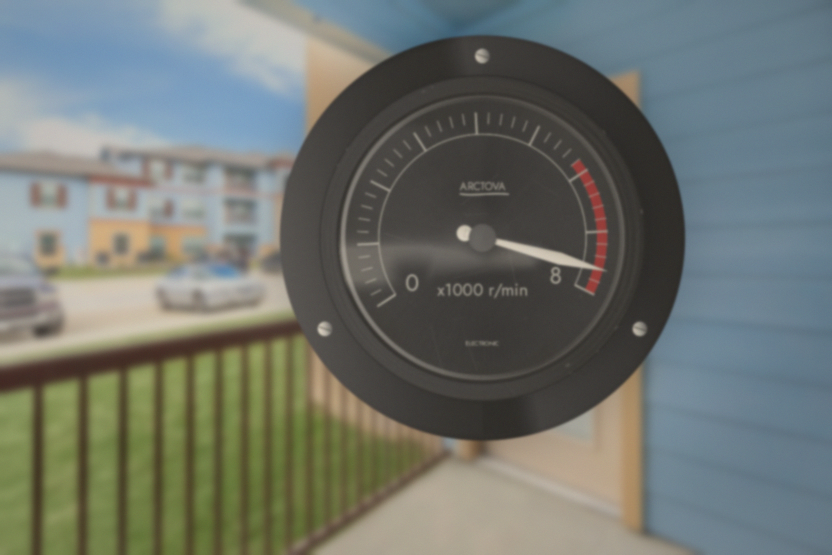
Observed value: {"value": 7600, "unit": "rpm"}
